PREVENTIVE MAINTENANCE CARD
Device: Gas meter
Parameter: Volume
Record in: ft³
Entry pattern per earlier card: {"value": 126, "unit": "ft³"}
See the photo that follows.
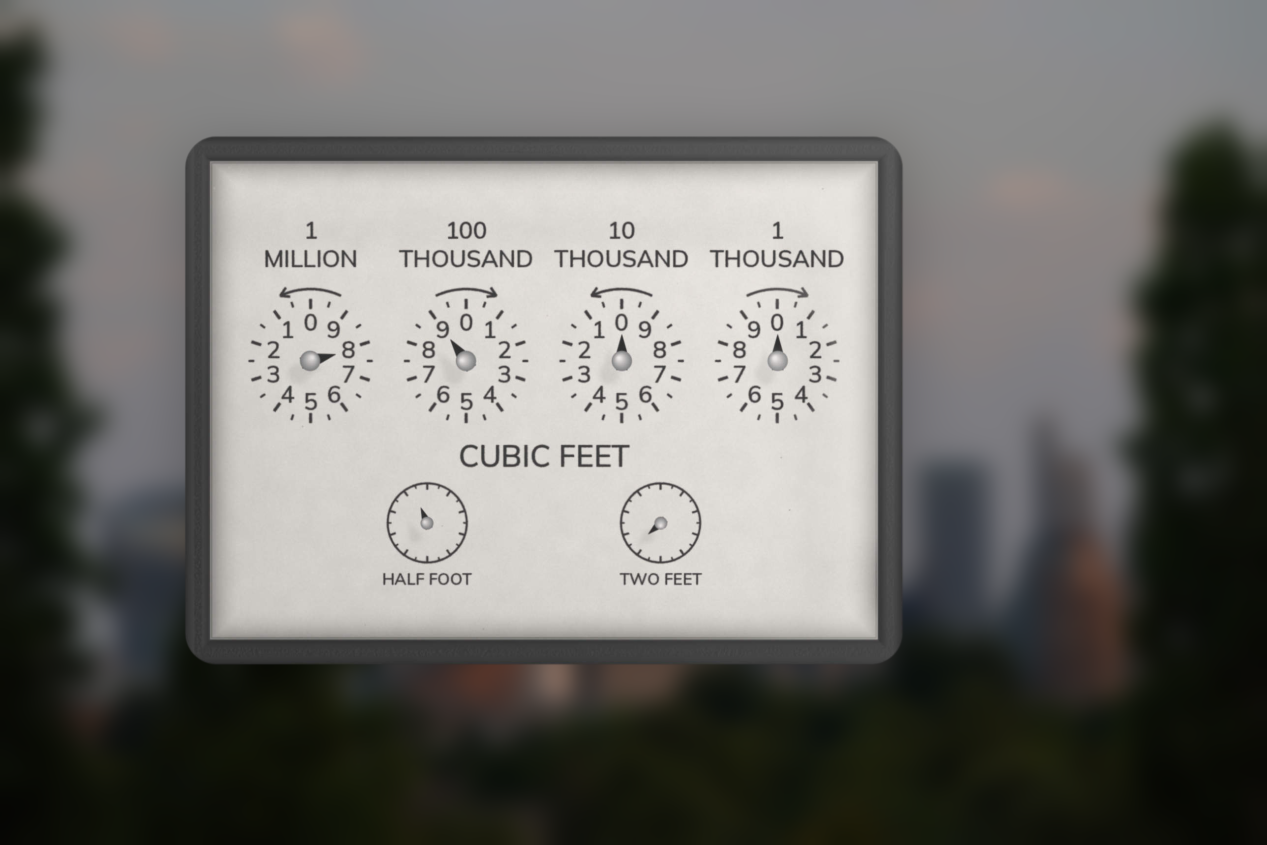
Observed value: {"value": 790000, "unit": "ft³"}
